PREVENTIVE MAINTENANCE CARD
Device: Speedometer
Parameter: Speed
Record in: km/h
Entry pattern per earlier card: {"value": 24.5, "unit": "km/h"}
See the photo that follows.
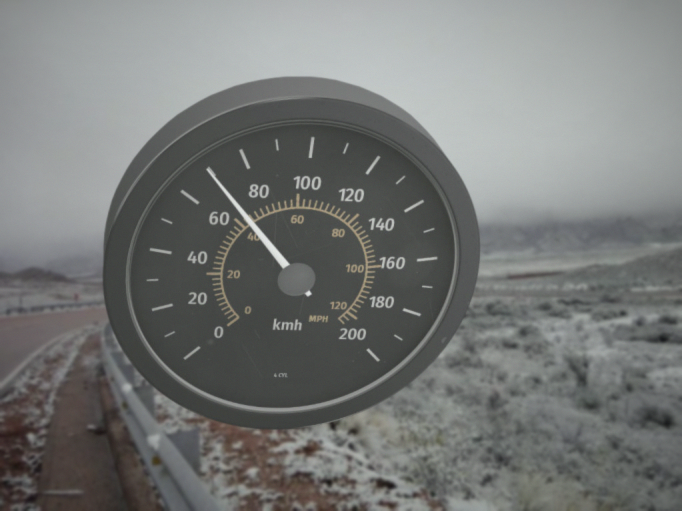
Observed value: {"value": 70, "unit": "km/h"}
